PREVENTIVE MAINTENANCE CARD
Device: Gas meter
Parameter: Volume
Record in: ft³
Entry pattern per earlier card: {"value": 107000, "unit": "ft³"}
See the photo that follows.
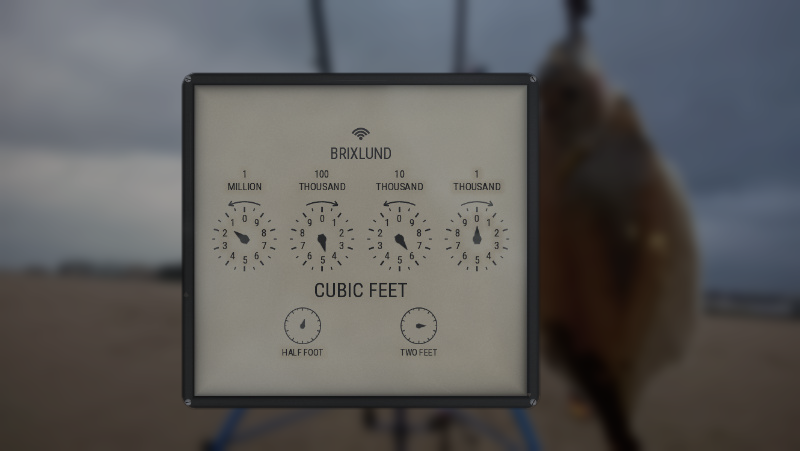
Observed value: {"value": 146000, "unit": "ft³"}
